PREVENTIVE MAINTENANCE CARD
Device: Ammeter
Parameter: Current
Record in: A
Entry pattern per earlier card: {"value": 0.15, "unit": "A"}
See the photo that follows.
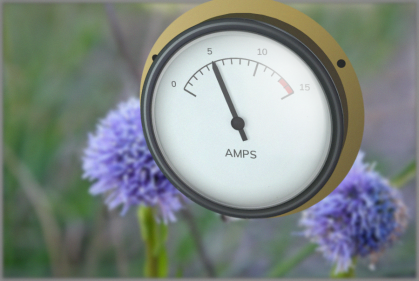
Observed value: {"value": 5, "unit": "A"}
